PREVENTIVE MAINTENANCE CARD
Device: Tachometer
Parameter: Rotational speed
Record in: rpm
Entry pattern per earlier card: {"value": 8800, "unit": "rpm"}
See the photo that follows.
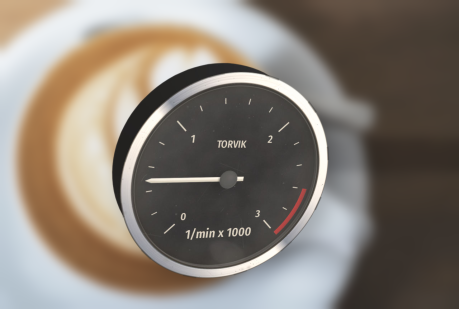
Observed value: {"value": 500, "unit": "rpm"}
